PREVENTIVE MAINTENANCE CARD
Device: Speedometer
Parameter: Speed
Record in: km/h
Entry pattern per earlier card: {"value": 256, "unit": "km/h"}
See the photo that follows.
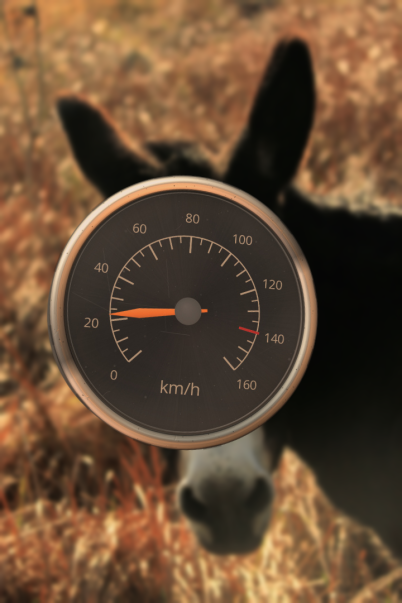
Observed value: {"value": 22.5, "unit": "km/h"}
